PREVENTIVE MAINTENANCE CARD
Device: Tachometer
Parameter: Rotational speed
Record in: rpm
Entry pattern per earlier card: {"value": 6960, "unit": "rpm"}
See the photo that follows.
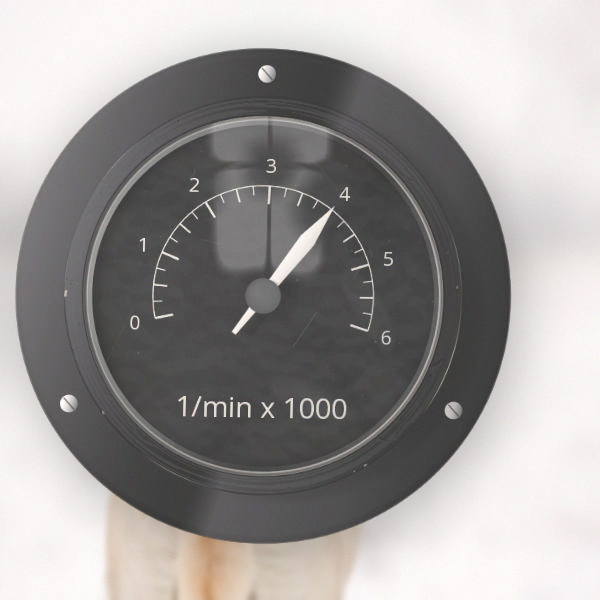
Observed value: {"value": 4000, "unit": "rpm"}
